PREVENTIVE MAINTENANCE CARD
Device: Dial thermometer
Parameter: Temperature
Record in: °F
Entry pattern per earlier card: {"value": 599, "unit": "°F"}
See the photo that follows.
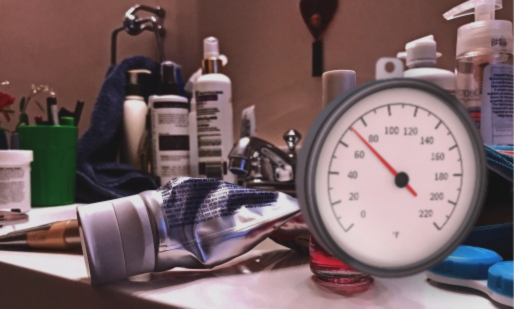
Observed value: {"value": 70, "unit": "°F"}
